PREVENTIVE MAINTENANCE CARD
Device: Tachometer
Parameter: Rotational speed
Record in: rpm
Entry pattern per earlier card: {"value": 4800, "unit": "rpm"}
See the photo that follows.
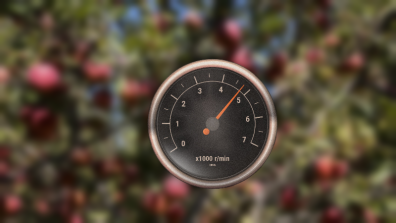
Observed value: {"value": 4750, "unit": "rpm"}
